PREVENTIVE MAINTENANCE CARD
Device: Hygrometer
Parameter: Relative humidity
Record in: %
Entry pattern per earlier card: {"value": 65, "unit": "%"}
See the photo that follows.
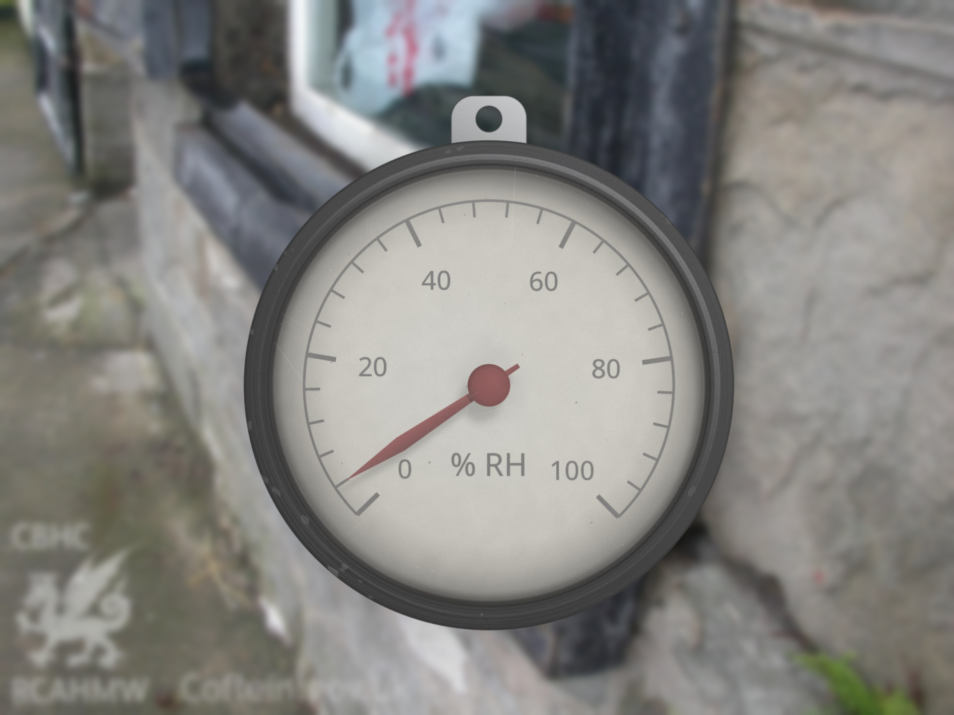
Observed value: {"value": 4, "unit": "%"}
